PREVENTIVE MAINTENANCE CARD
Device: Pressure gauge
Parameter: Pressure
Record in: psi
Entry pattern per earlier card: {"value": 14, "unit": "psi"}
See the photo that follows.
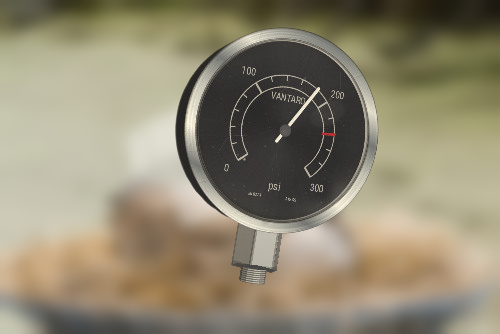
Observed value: {"value": 180, "unit": "psi"}
